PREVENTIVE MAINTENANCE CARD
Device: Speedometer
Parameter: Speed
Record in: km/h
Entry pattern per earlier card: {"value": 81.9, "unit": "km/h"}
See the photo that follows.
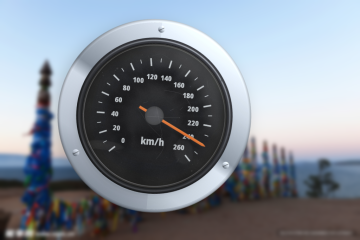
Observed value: {"value": 240, "unit": "km/h"}
